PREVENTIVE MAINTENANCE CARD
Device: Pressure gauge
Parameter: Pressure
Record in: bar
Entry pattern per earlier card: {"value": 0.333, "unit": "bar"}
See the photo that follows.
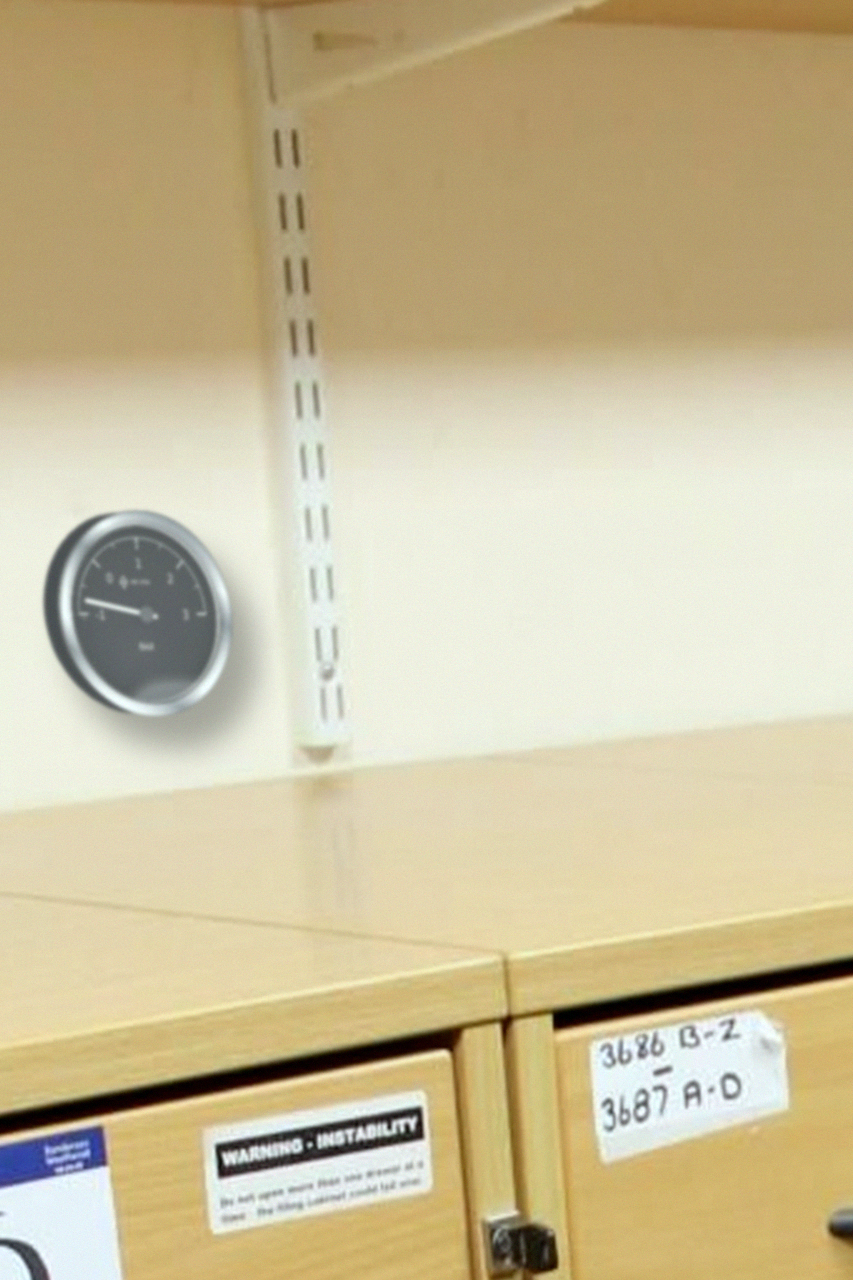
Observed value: {"value": -0.75, "unit": "bar"}
